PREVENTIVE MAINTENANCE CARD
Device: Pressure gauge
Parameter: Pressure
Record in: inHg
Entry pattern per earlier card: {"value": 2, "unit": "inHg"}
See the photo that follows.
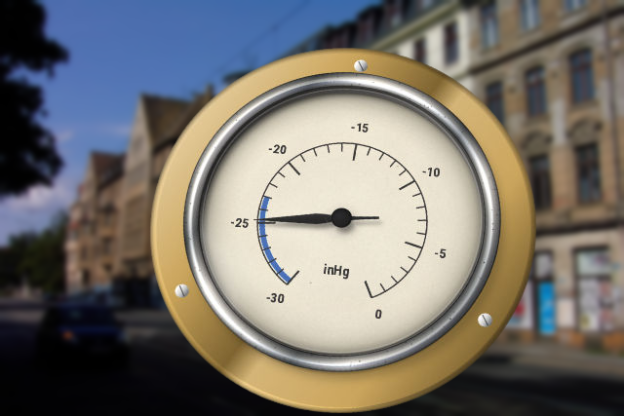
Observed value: {"value": -25, "unit": "inHg"}
